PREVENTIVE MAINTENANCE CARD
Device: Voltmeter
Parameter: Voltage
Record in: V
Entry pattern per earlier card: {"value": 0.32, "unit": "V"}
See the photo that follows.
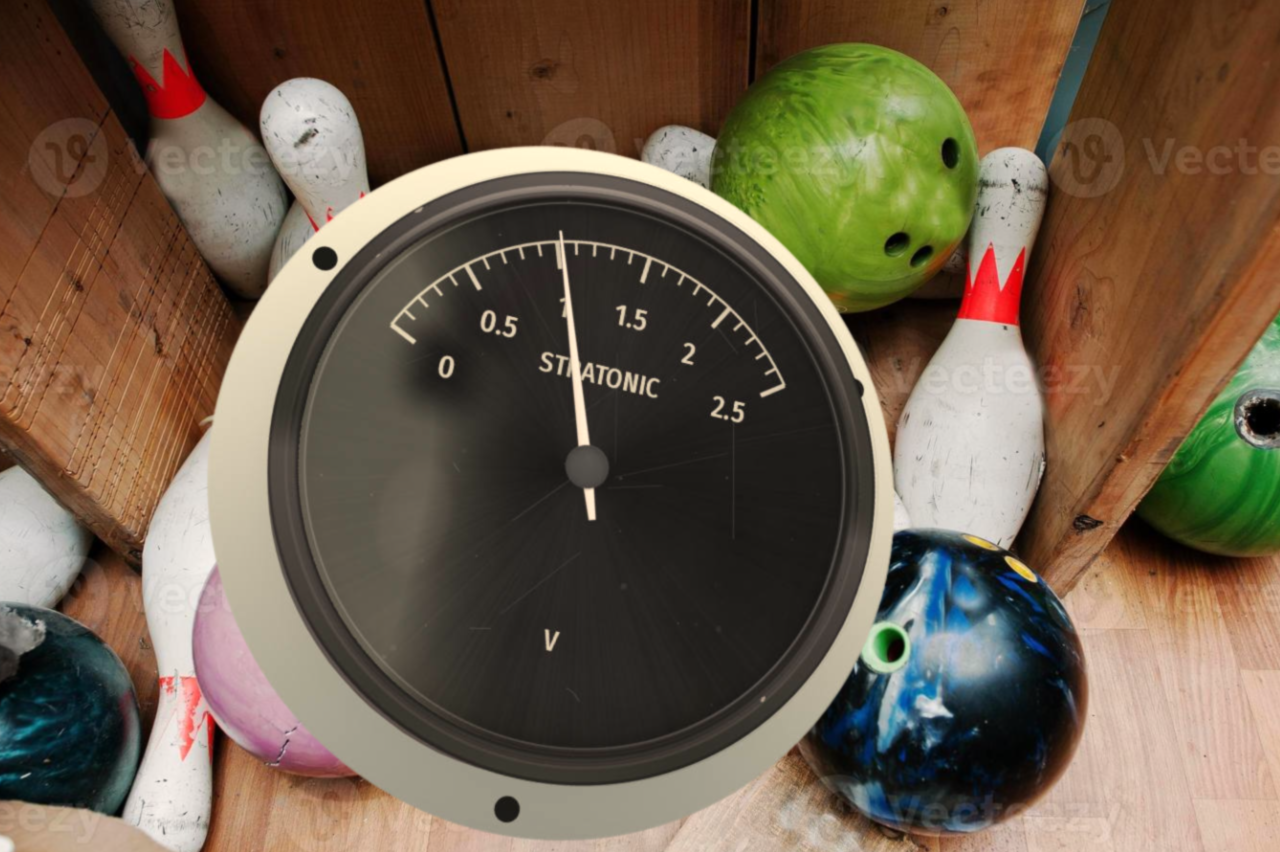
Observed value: {"value": 1, "unit": "V"}
